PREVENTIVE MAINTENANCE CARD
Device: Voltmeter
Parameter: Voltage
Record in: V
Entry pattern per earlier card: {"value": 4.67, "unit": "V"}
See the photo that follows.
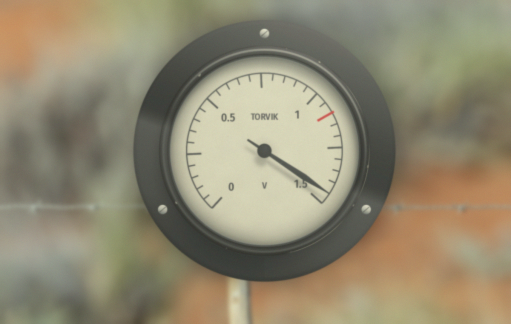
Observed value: {"value": 1.45, "unit": "V"}
